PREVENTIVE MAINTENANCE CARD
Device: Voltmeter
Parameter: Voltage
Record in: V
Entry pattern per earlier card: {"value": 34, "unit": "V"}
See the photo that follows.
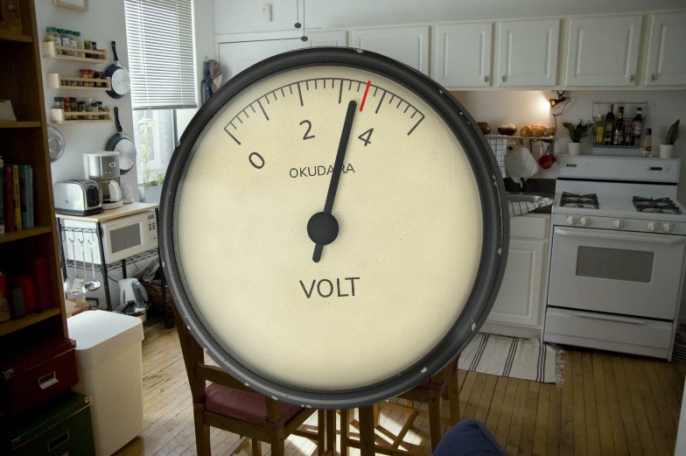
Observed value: {"value": 3.4, "unit": "V"}
